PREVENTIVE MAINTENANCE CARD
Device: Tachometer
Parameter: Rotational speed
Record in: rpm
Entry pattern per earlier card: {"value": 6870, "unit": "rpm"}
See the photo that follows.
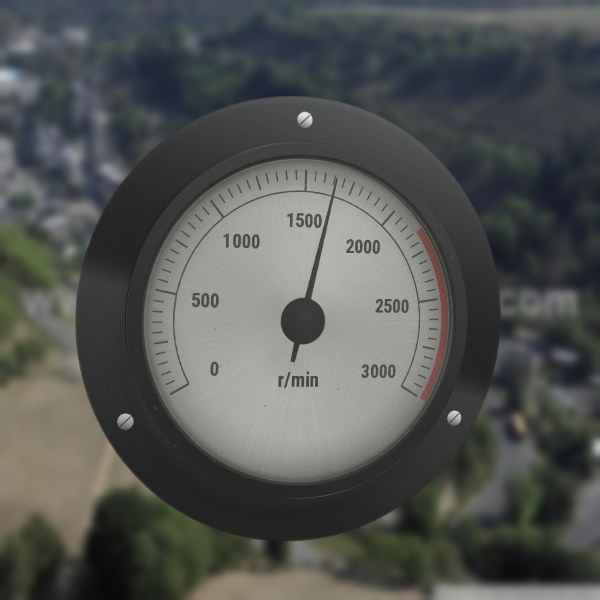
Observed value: {"value": 1650, "unit": "rpm"}
